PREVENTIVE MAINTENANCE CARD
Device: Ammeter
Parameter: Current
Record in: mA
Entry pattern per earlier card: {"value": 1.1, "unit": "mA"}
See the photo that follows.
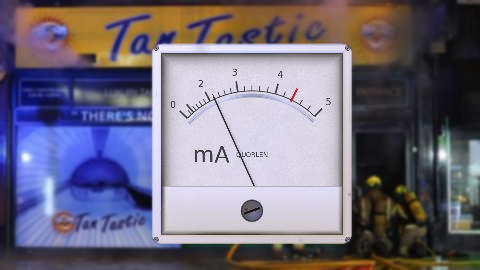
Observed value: {"value": 2.2, "unit": "mA"}
